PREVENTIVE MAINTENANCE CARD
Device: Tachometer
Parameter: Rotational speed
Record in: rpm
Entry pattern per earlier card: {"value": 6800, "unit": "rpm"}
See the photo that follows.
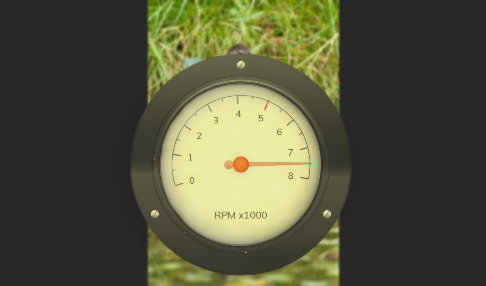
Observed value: {"value": 7500, "unit": "rpm"}
